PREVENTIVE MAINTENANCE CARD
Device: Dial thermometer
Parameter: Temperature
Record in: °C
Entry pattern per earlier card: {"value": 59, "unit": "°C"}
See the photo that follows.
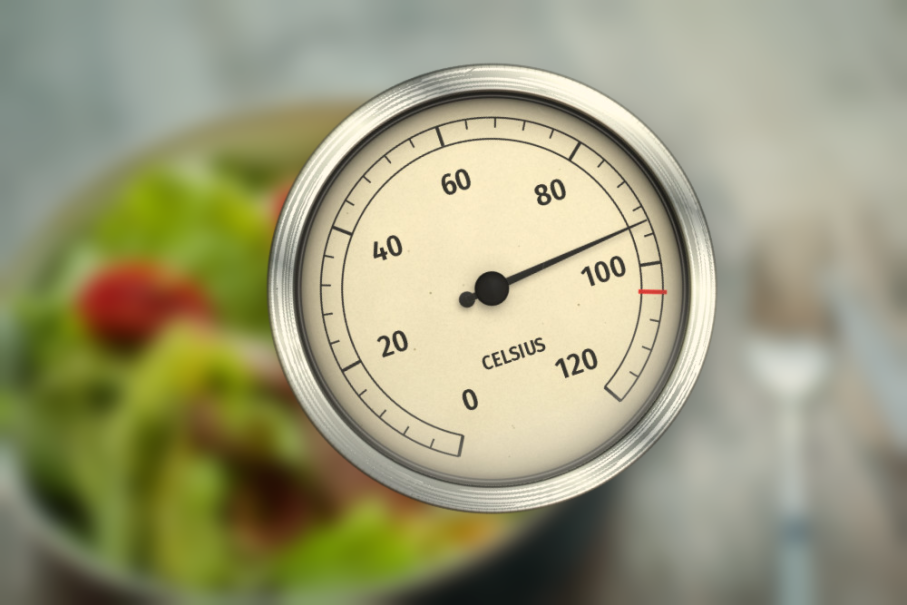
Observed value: {"value": 94, "unit": "°C"}
